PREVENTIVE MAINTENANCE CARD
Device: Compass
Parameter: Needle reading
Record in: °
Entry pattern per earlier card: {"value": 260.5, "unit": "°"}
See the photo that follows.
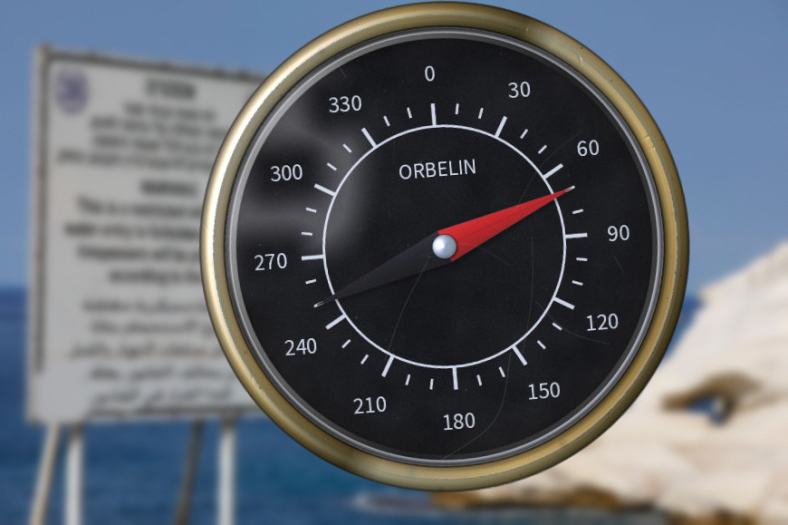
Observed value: {"value": 70, "unit": "°"}
